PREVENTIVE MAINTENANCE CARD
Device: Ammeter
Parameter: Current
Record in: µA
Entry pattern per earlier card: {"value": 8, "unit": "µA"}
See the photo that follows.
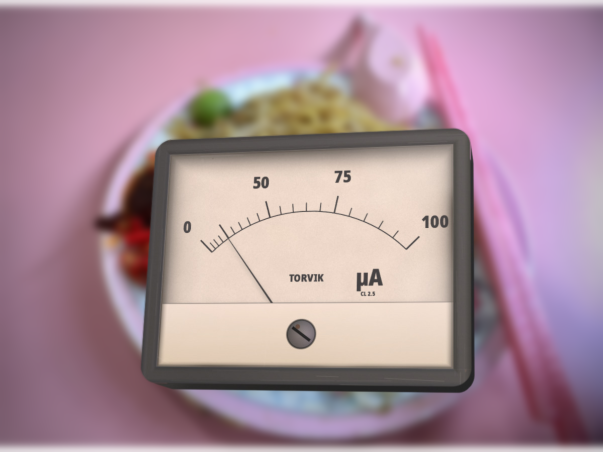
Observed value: {"value": 25, "unit": "µA"}
